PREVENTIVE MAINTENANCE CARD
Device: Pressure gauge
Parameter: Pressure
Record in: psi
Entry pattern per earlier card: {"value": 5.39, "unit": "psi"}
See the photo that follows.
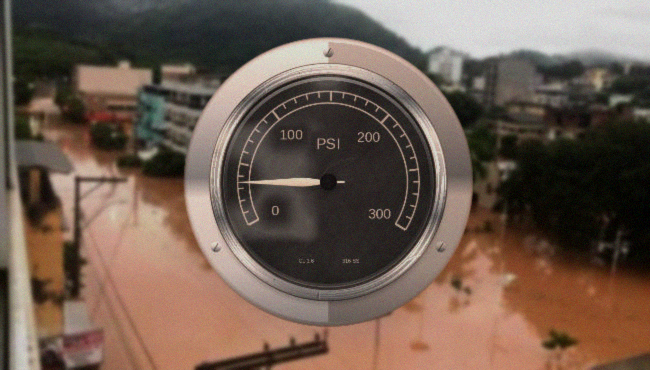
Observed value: {"value": 35, "unit": "psi"}
